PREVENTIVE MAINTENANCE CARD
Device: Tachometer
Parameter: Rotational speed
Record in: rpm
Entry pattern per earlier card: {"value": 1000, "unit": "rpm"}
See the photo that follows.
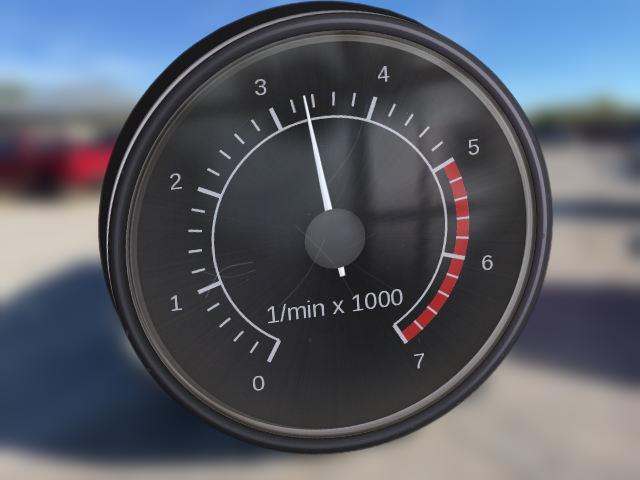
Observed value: {"value": 3300, "unit": "rpm"}
